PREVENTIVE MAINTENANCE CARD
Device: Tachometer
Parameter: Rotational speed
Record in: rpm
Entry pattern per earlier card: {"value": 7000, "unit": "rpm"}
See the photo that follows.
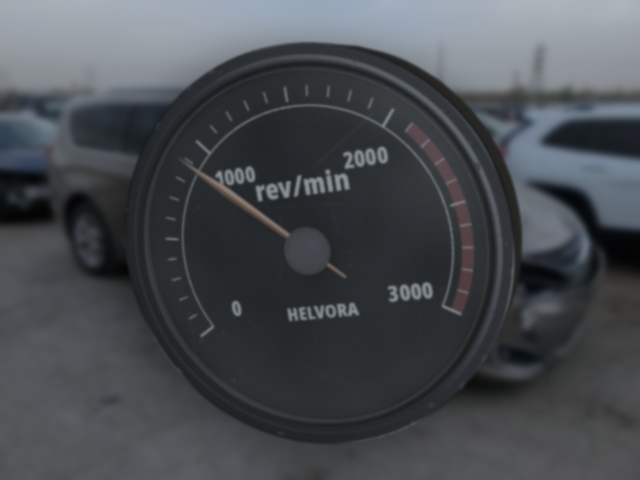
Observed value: {"value": 900, "unit": "rpm"}
